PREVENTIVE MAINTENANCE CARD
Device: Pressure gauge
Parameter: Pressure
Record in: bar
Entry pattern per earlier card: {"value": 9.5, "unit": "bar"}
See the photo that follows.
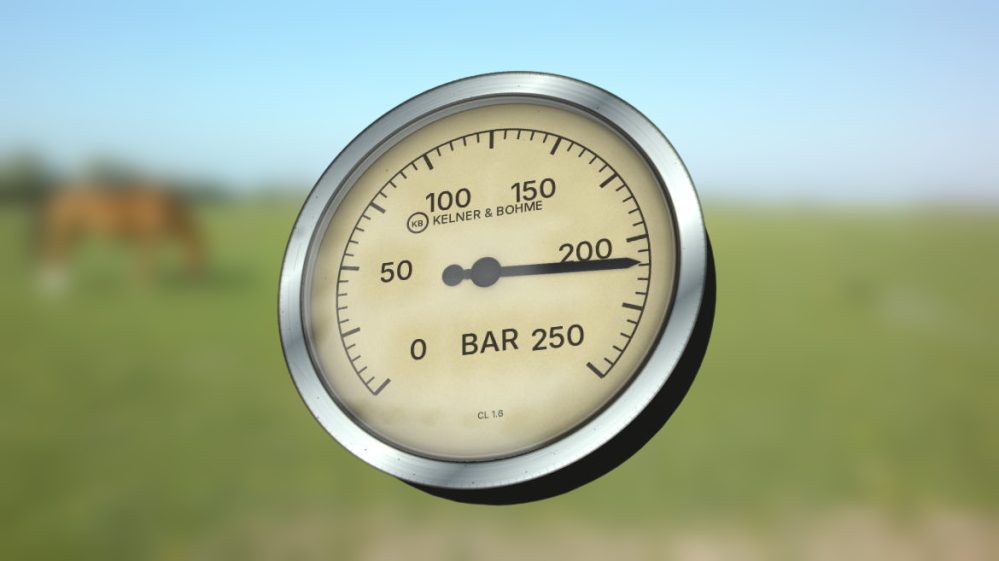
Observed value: {"value": 210, "unit": "bar"}
